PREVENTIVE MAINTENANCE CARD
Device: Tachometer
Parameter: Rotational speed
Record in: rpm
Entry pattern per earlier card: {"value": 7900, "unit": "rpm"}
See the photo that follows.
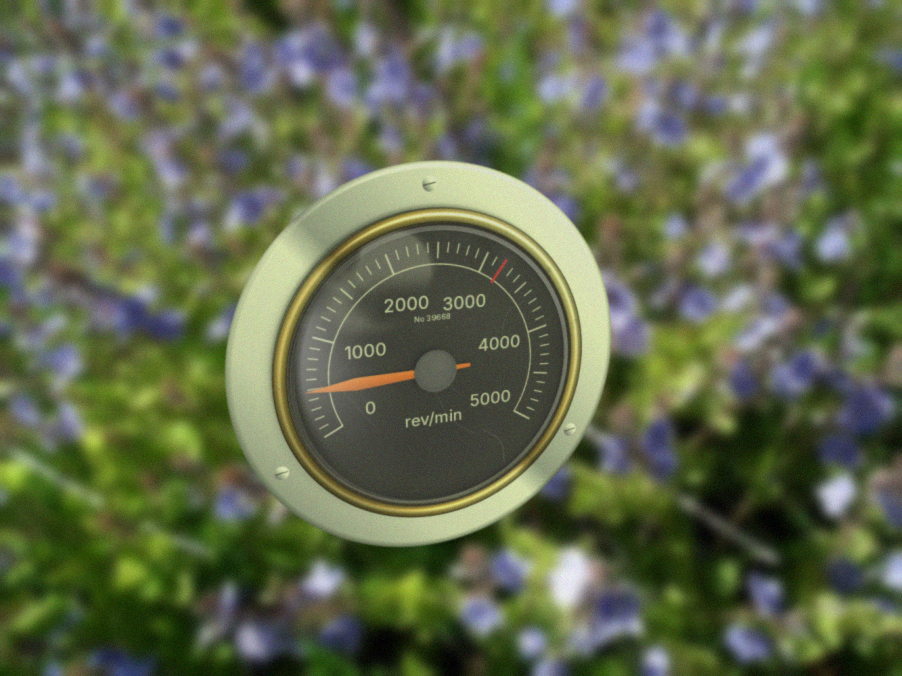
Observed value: {"value": 500, "unit": "rpm"}
